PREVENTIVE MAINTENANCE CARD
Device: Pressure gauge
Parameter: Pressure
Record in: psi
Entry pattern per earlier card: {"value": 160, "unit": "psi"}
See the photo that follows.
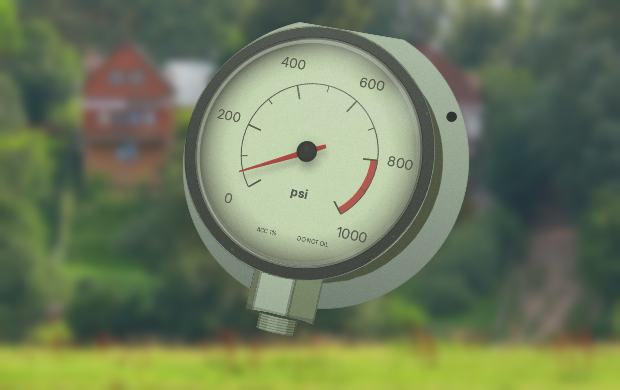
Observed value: {"value": 50, "unit": "psi"}
